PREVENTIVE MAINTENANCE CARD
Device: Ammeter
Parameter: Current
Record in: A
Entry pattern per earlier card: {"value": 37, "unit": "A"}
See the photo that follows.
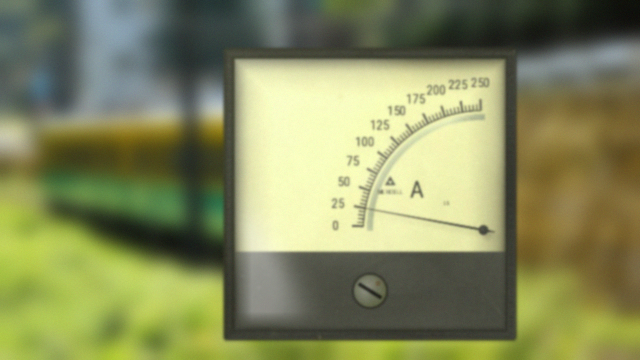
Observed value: {"value": 25, "unit": "A"}
